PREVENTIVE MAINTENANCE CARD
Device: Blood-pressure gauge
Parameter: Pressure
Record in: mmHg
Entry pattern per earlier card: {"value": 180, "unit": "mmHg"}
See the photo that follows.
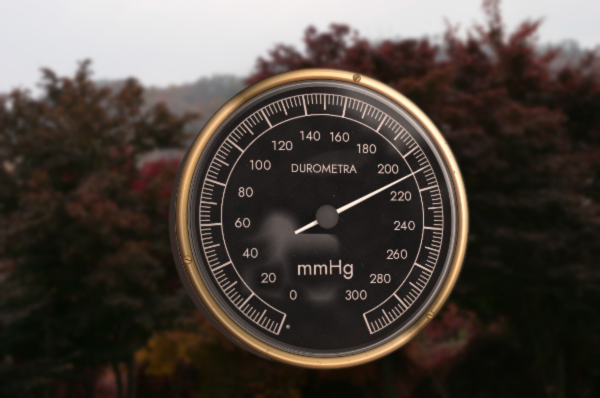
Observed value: {"value": 210, "unit": "mmHg"}
